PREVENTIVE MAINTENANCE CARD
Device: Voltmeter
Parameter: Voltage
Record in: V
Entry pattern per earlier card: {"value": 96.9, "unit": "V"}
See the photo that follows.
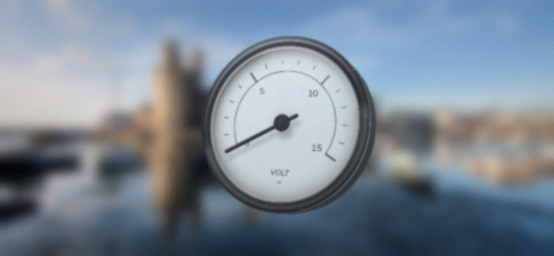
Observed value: {"value": 0, "unit": "V"}
